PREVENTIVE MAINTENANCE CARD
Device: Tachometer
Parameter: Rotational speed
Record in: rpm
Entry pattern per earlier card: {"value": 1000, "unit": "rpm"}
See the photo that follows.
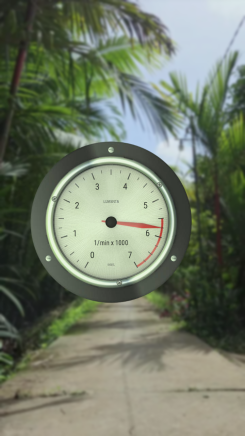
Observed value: {"value": 5750, "unit": "rpm"}
